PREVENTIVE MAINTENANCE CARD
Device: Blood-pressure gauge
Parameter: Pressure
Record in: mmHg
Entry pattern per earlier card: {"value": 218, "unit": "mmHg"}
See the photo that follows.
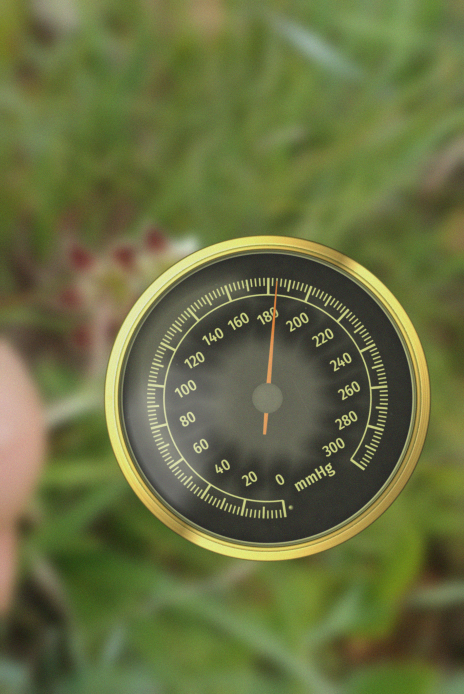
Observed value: {"value": 184, "unit": "mmHg"}
